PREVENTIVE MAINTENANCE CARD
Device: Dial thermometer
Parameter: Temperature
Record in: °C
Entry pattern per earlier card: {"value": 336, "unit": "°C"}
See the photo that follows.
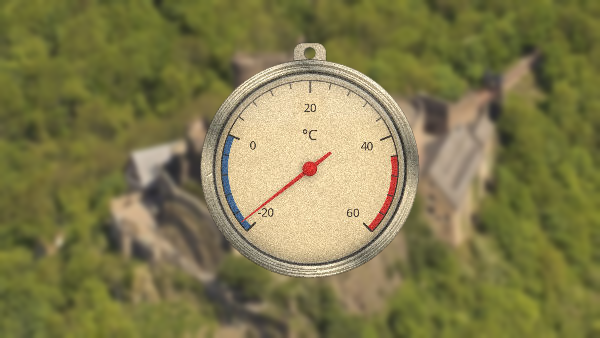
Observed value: {"value": -18, "unit": "°C"}
